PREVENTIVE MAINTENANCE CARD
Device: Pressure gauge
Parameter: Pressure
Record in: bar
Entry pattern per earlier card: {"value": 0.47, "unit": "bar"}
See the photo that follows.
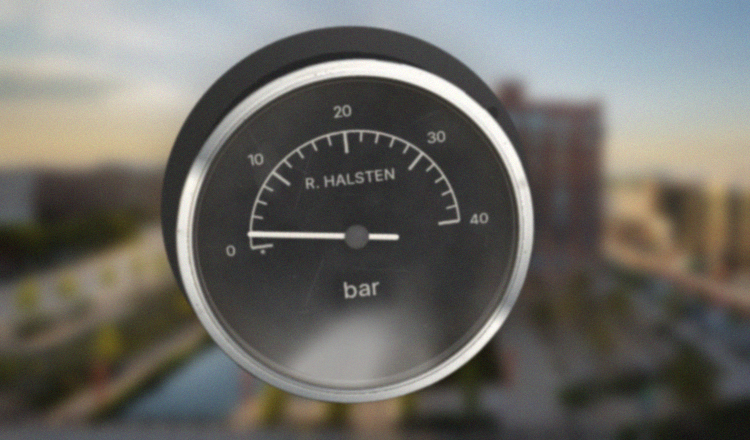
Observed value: {"value": 2, "unit": "bar"}
